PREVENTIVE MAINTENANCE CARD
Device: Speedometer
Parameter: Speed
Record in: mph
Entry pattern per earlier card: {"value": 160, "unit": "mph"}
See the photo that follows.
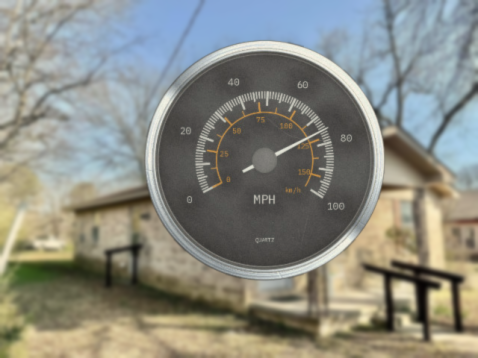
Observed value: {"value": 75, "unit": "mph"}
